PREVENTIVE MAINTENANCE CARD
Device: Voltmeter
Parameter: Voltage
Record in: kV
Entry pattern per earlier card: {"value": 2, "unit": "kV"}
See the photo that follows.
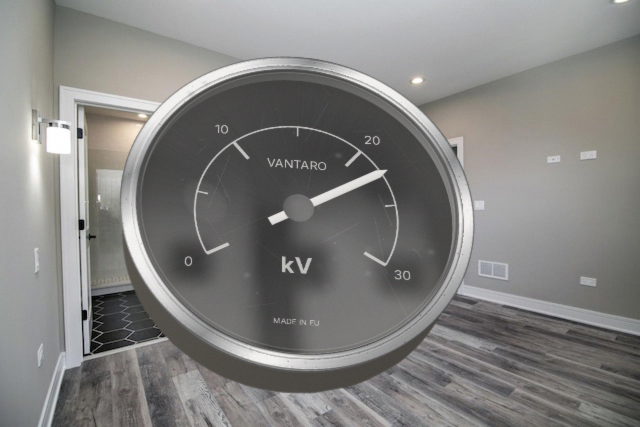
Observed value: {"value": 22.5, "unit": "kV"}
